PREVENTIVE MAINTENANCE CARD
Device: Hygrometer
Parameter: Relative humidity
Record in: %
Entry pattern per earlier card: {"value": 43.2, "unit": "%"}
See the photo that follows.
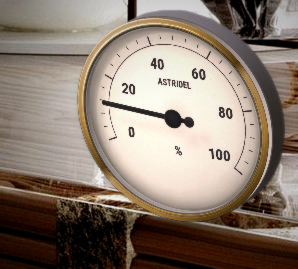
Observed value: {"value": 12, "unit": "%"}
